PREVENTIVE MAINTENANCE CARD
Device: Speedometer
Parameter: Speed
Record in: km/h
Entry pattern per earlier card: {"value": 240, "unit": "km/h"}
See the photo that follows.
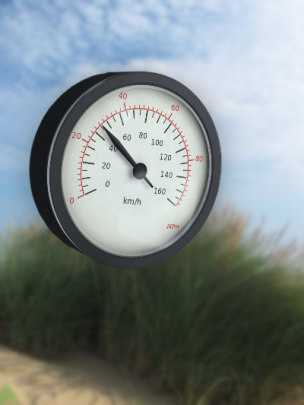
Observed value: {"value": 45, "unit": "km/h"}
